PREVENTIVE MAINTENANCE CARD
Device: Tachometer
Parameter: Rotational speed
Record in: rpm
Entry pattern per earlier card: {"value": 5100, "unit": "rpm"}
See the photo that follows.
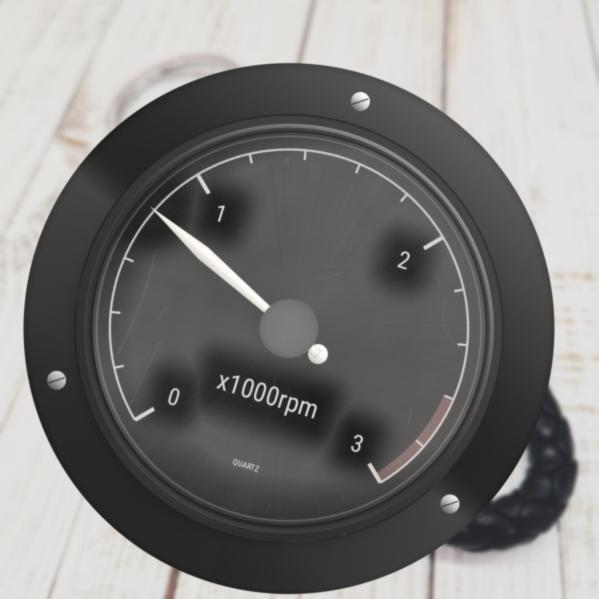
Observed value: {"value": 800, "unit": "rpm"}
